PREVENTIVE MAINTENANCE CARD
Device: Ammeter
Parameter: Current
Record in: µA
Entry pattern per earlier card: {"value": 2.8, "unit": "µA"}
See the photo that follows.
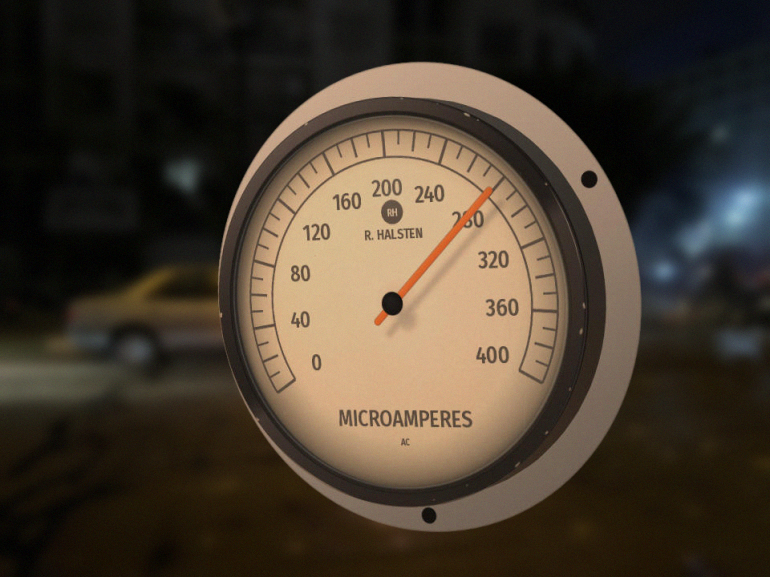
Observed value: {"value": 280, "unit": "µA"}
